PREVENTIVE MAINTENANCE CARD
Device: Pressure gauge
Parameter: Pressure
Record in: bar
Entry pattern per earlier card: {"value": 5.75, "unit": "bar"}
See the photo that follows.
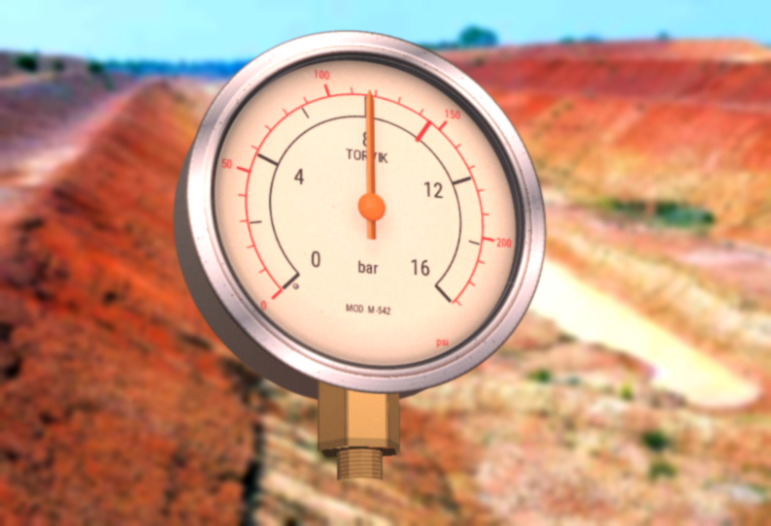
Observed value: {"value": 8, "unit": "bar"}
